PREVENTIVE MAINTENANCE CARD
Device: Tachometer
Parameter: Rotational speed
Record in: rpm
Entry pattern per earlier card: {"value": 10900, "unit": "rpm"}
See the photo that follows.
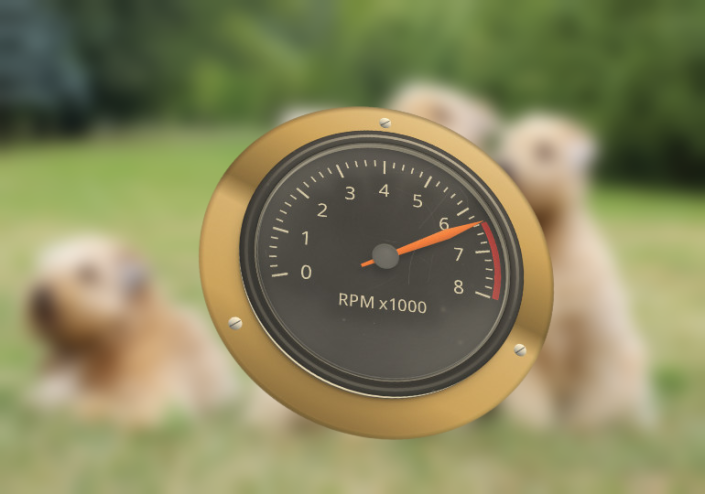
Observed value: {"value": 6400, "unit": "rpm"}
